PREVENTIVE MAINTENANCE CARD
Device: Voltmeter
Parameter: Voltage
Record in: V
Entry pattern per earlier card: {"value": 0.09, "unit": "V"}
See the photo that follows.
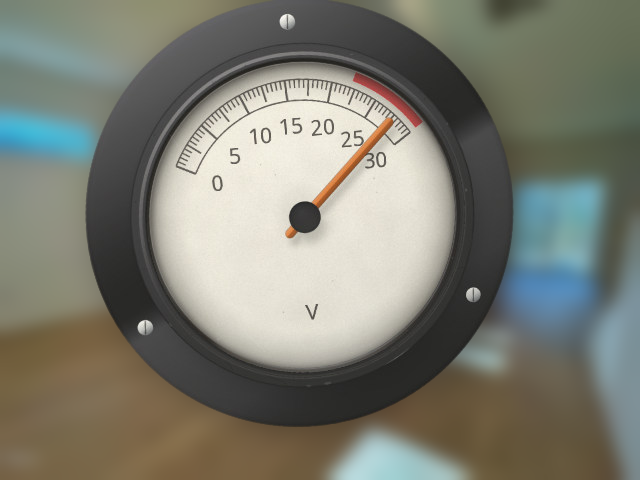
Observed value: {"value": 27.5, "unit": "V"}
